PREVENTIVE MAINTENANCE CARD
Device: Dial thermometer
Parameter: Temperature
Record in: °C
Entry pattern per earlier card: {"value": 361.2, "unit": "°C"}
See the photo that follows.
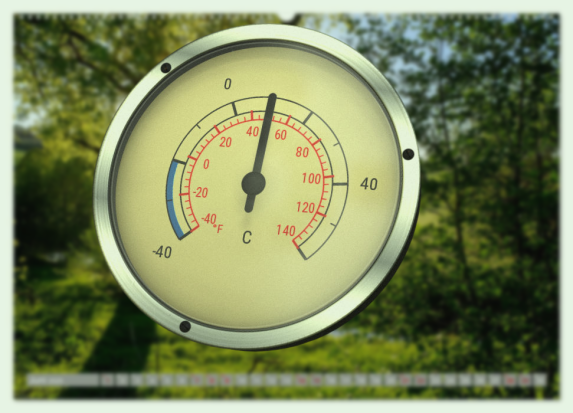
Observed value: {"value": 10, "unit": "°C"}
